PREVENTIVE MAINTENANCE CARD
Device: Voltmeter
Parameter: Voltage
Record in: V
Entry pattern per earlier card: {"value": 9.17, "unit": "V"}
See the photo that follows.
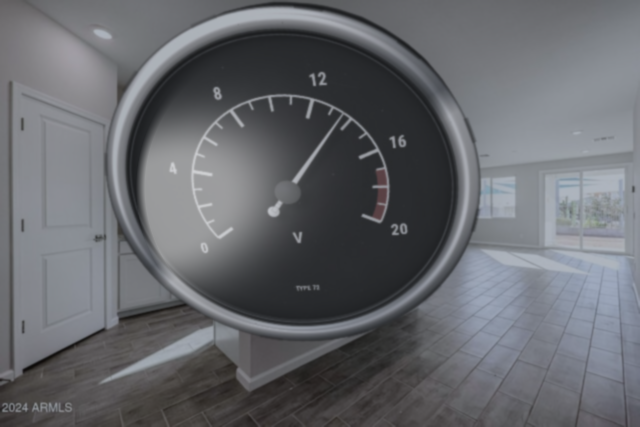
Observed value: {"value": 13.5, "unit": "V"}
